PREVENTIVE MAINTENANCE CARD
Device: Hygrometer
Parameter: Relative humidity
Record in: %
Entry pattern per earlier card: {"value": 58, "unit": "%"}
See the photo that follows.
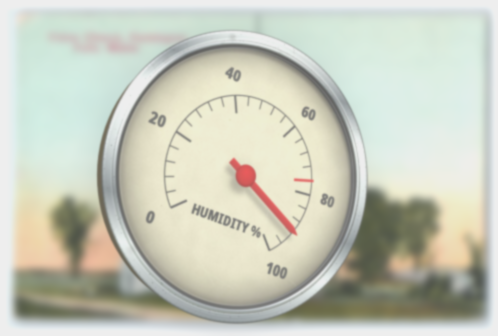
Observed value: {"value": 92, "unit": "%"}
